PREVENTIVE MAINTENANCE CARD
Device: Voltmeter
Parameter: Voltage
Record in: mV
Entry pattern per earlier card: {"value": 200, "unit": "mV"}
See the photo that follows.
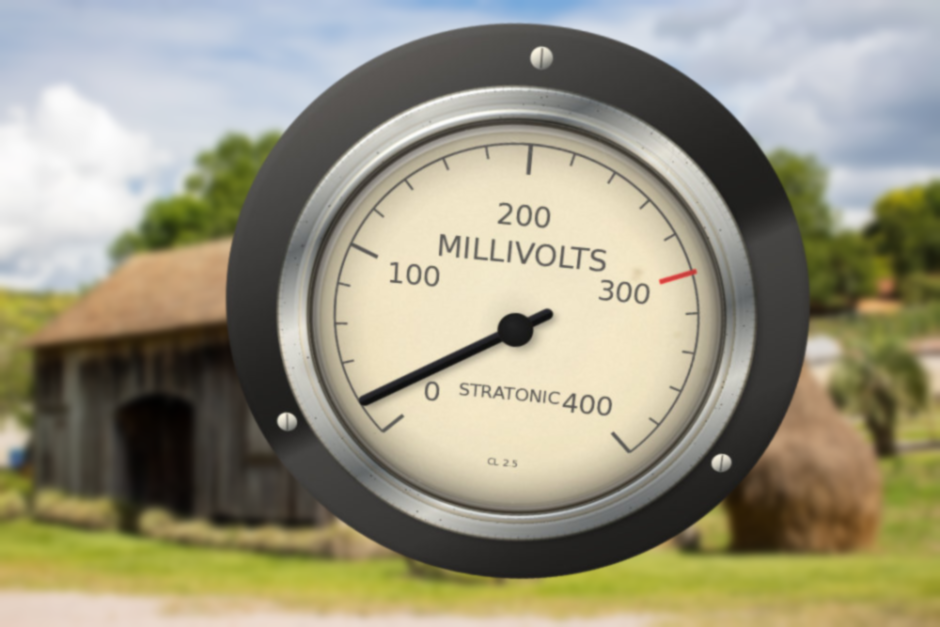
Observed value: {"value": 20, "unit": "mV"}
